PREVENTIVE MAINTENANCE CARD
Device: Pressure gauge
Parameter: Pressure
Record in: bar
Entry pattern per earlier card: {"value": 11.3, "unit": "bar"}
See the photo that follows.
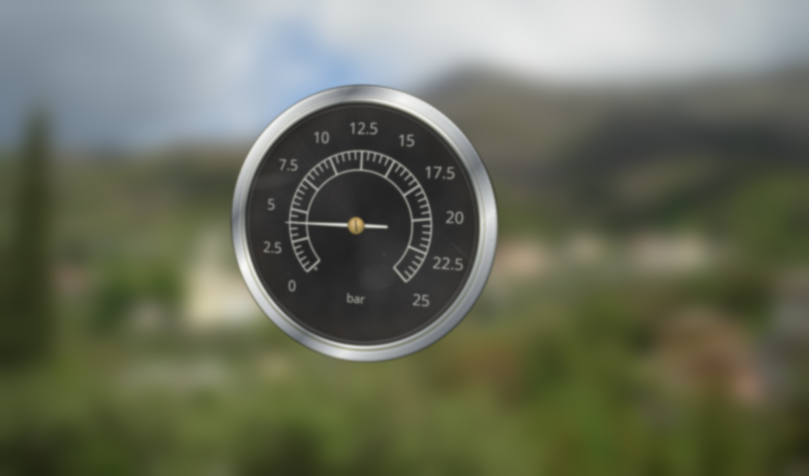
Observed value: {"value": 4, "unit": "bar"}
